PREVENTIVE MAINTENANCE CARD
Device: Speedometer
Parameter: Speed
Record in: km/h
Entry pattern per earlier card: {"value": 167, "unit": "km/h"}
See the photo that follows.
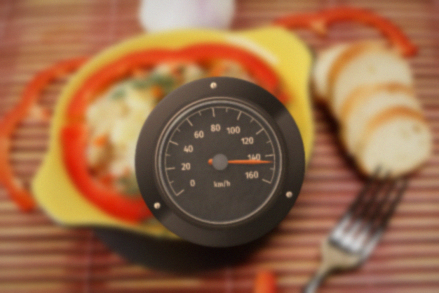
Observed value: {"value": 145, "unit": "km/h"}
